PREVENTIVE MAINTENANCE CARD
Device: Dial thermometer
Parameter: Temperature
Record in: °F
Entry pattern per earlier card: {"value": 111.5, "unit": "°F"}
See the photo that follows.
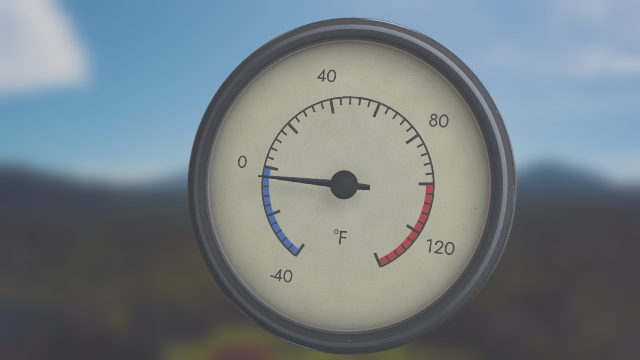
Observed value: {"value": -4, "unit": "°F"}
